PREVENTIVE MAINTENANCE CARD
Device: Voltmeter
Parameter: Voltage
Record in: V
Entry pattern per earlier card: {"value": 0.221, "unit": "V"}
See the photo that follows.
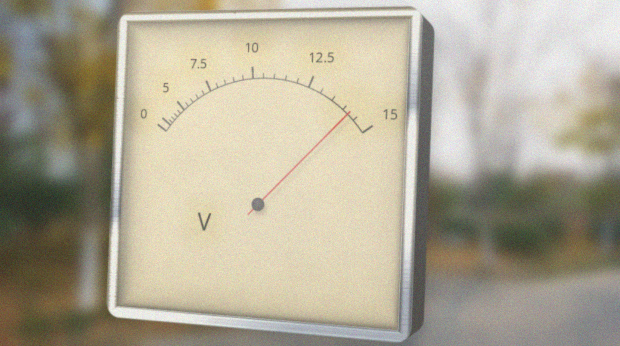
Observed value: {"value": 14.25, "unit": "V"}
